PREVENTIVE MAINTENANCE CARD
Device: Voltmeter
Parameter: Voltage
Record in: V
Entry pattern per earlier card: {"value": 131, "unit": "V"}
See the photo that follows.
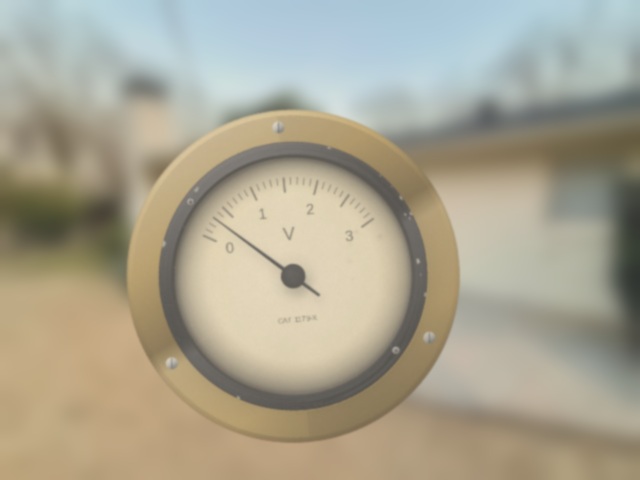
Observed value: {"value": 0.3, "unit": "V"}
